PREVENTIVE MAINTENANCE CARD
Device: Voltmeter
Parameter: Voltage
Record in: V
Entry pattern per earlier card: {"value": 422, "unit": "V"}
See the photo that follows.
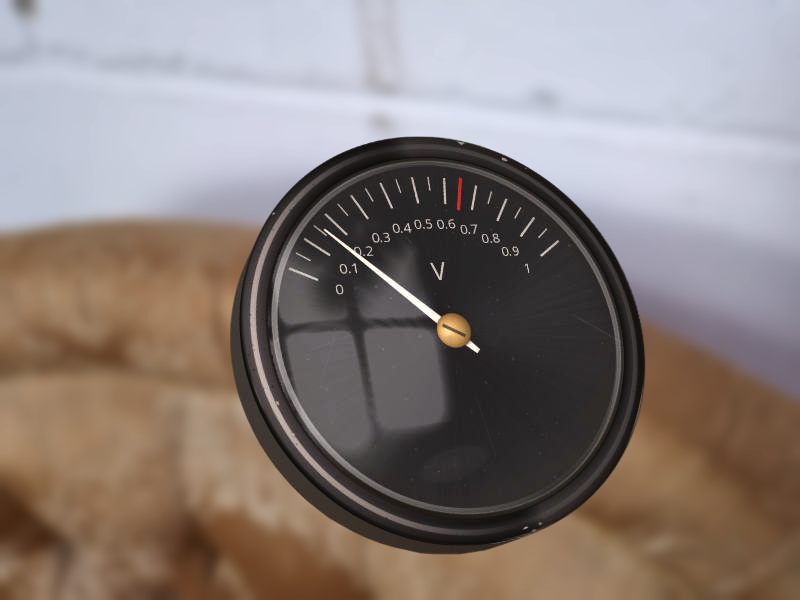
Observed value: {"value": 0.15, "unit": "V"}
